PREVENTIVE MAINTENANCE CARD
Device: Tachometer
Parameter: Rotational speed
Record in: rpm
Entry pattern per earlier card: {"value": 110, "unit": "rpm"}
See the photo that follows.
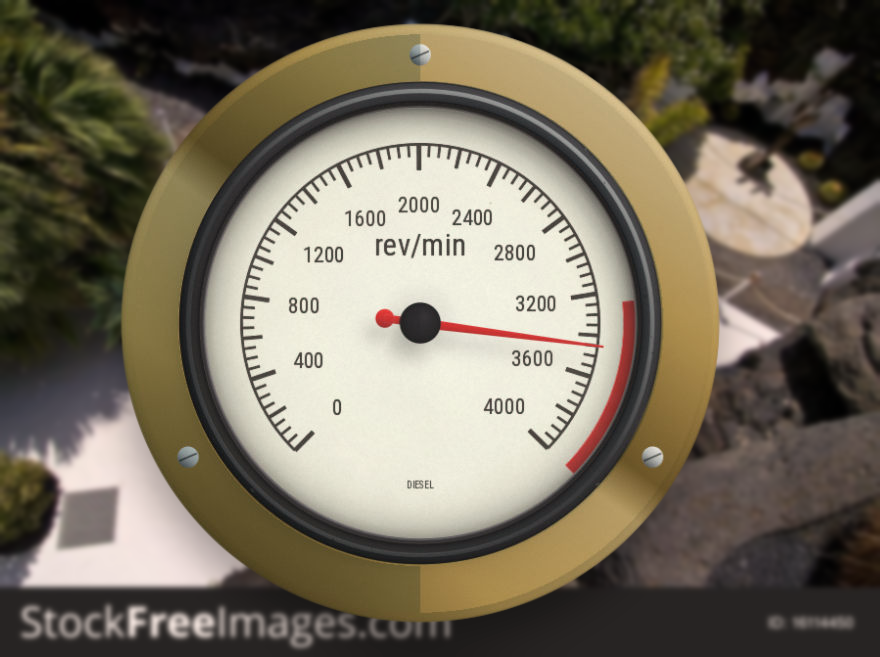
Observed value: {"value": 3450, "unit": "rpm"}
